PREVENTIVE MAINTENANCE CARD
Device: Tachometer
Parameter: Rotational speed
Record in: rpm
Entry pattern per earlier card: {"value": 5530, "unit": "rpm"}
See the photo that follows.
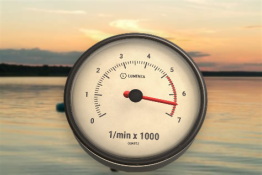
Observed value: {"value": 6500, "unit": "rpm"}
